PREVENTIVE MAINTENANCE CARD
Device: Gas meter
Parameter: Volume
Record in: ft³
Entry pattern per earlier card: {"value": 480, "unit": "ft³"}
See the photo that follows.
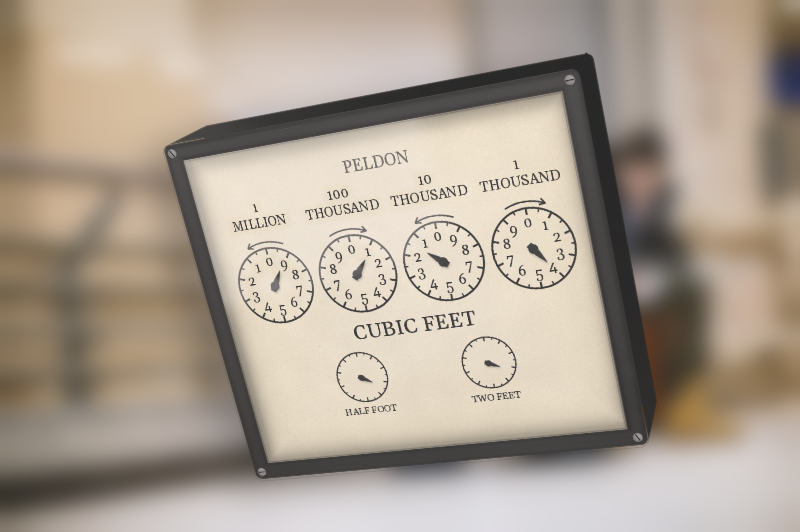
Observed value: {"value": 911400, "unit": "ft³"}
